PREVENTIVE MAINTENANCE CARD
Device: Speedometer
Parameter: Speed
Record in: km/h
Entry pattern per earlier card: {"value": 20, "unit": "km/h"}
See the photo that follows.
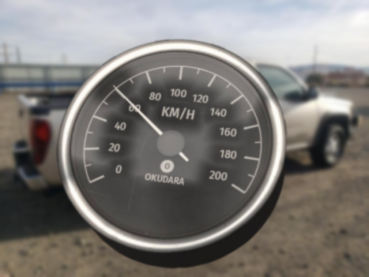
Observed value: {"value": 60, "unit": "km/h"}
